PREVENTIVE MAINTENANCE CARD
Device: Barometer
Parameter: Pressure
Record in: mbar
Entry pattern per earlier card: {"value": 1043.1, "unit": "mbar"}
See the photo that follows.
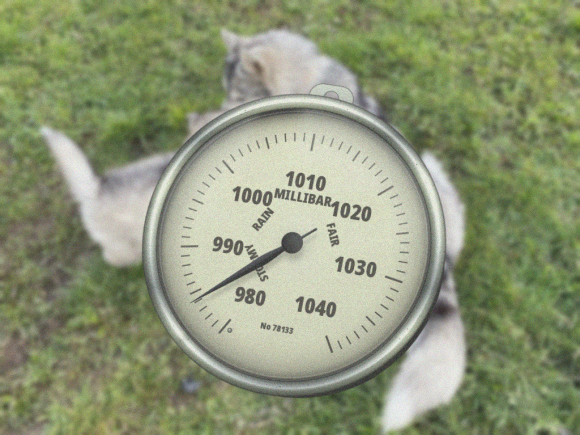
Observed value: {"value": 984, "unit": "mbar"}
